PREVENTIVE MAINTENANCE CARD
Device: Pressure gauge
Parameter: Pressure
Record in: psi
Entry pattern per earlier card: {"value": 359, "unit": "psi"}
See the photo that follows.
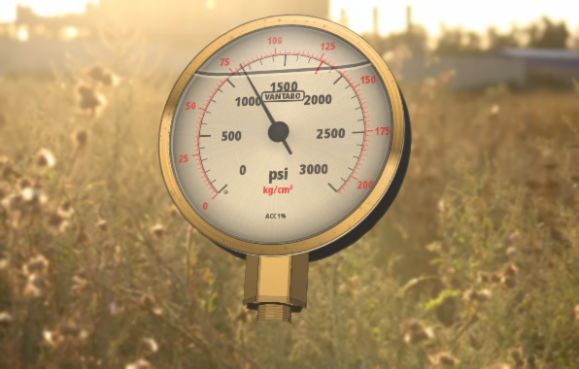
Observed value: {"value": 1150, "unit": "psi"}
